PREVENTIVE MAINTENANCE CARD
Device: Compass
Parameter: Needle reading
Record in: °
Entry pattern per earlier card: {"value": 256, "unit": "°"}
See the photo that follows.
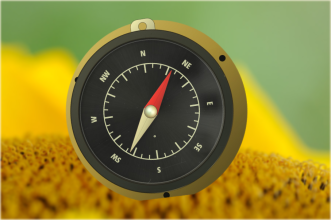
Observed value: {"value": 35, "unit": "°"}
